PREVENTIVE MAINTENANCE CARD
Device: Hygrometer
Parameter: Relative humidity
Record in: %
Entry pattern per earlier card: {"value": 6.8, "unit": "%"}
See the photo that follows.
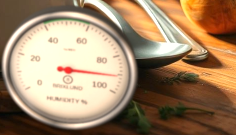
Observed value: {"value": 90, "unit": "%"}
